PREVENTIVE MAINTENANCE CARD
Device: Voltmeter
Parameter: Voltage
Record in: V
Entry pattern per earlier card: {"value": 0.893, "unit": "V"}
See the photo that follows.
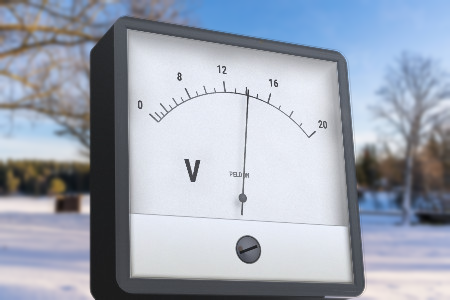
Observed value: {"value": 14, "unit": "V"}
